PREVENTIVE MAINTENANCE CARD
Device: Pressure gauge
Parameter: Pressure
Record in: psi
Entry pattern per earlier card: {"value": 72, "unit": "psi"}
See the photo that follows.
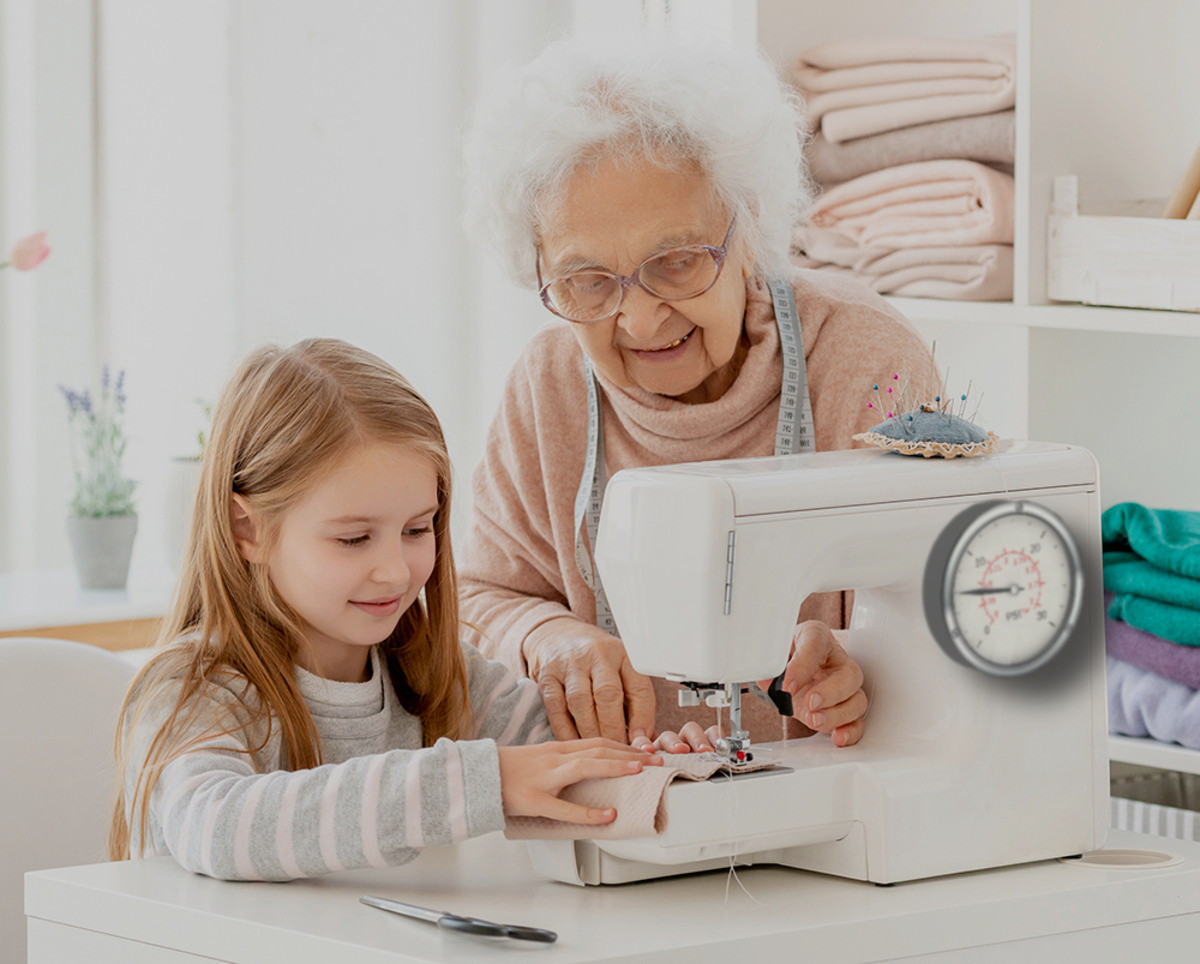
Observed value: {"value": 6, "unit": "psi"}
